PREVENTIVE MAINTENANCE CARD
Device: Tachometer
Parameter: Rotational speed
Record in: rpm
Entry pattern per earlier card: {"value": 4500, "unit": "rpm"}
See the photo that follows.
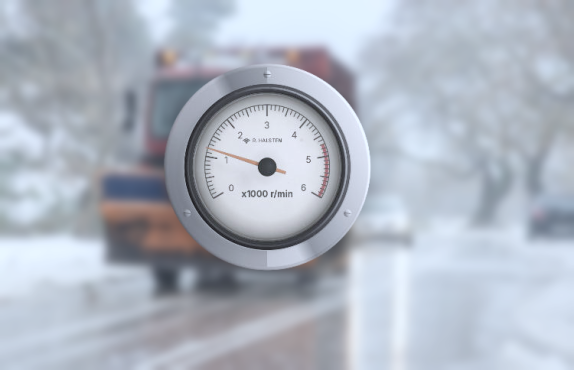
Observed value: {"value": 1200, "unit": "rpm"}
